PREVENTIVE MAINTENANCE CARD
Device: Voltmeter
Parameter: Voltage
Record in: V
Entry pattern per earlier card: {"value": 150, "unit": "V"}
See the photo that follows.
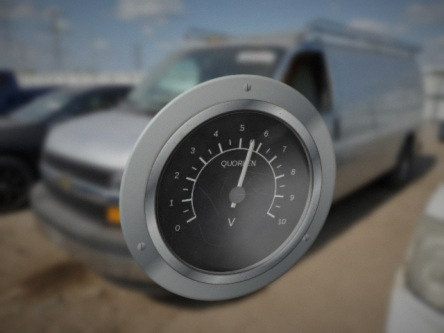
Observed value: {"value": 5.5, "unit": "V"}
